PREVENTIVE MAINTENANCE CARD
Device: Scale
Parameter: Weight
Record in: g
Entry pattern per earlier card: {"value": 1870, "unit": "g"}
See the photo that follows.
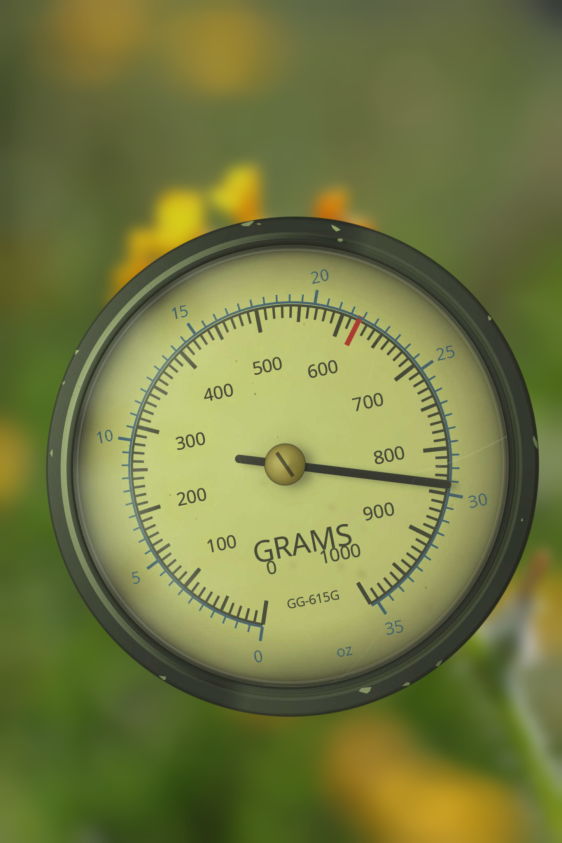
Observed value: {"value": 840, "unit": "g"}
